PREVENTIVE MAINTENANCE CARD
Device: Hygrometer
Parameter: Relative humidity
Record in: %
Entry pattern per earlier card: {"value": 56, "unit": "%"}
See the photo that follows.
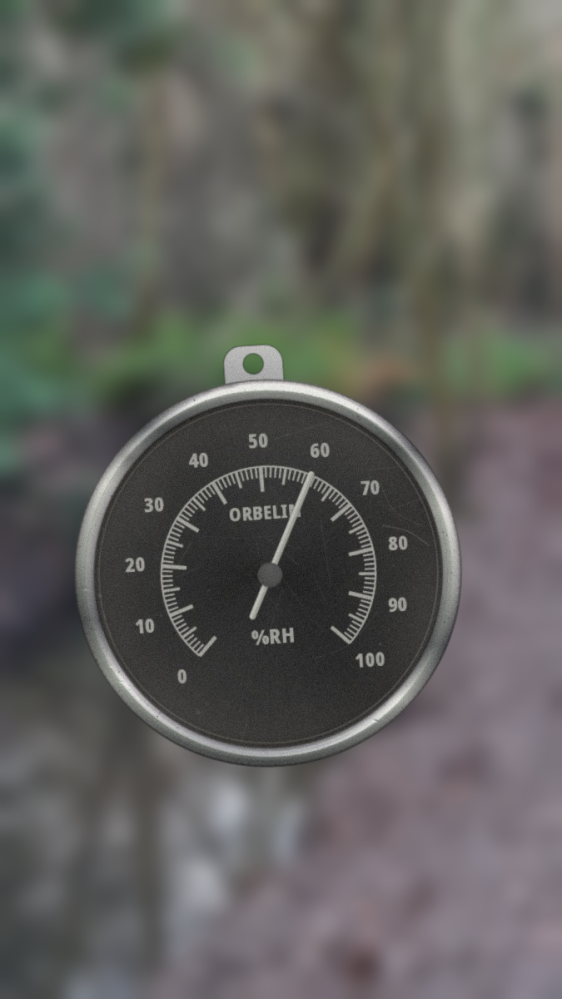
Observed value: {"value": 60, "unit": "%"}
